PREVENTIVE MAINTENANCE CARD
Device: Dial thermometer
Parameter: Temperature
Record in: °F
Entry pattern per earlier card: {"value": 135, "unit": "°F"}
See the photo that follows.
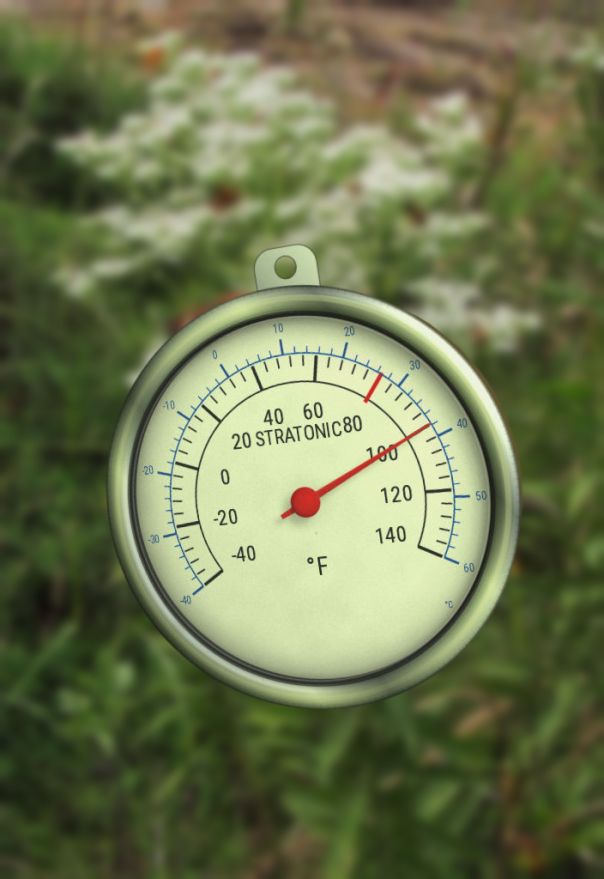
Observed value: {"value": 100, "unit": "°F"}
